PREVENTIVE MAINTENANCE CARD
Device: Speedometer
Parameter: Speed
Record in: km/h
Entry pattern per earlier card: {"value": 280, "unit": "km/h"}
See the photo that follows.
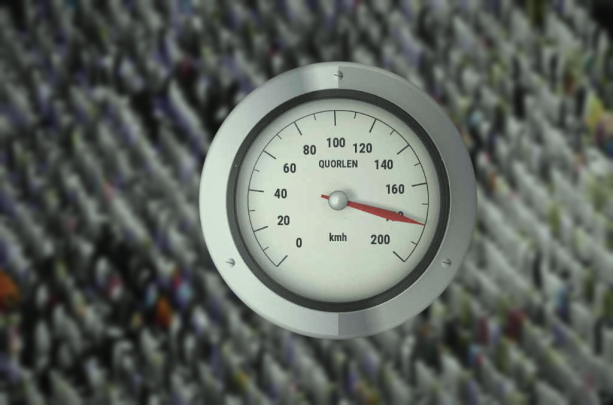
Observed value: {"value": 180, "unit": "km/h"}
